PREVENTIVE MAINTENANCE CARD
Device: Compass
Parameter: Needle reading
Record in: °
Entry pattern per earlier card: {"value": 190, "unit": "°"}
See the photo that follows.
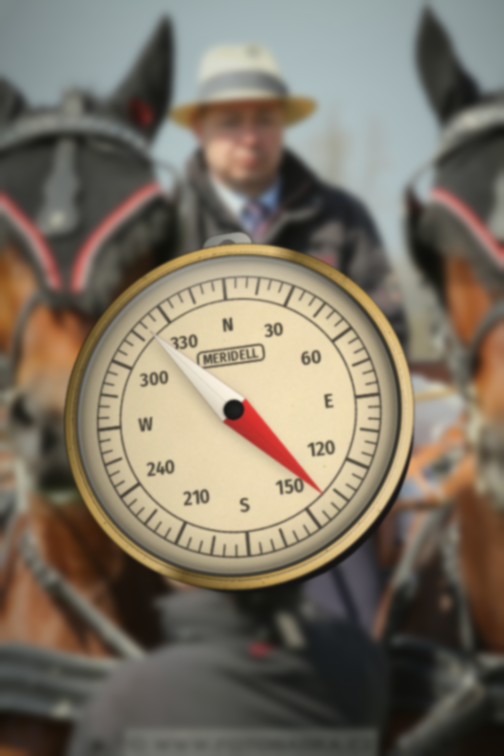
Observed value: {"value": 140, "unit": "°"}
